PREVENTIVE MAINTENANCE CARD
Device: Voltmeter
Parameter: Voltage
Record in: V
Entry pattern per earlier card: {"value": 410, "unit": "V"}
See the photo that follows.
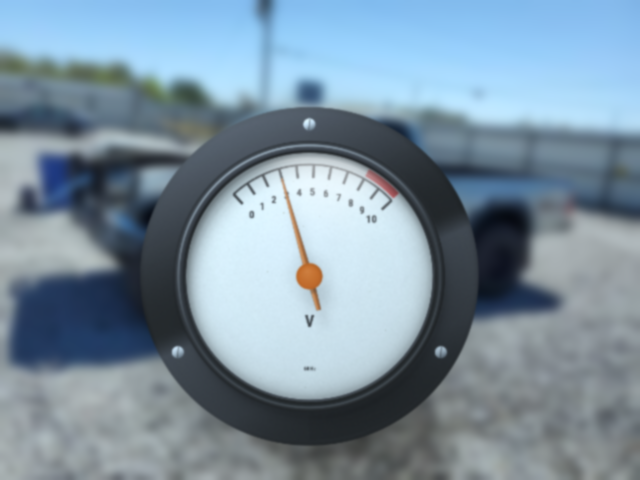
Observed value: {"value": 3, "unit": "V"}
